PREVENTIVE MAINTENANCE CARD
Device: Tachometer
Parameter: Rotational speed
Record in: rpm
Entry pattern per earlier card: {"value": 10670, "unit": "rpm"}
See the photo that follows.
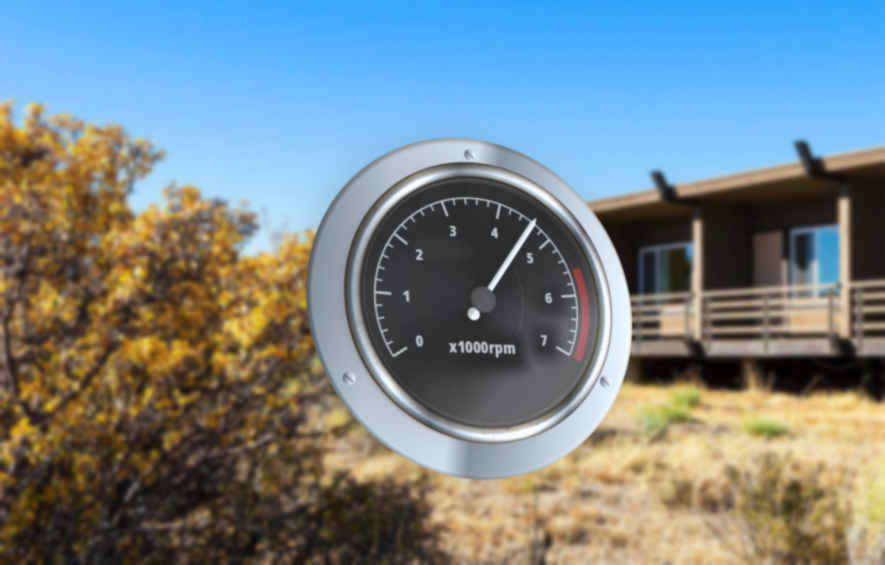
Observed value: {"value": 4600, "unit": "rpm"}
